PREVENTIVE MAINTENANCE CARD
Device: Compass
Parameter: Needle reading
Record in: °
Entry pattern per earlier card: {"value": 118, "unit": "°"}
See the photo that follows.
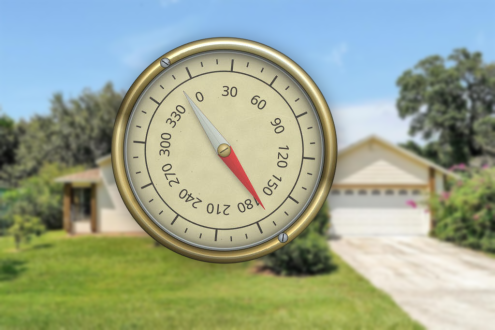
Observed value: {"value": 170, "unit": "°"}
